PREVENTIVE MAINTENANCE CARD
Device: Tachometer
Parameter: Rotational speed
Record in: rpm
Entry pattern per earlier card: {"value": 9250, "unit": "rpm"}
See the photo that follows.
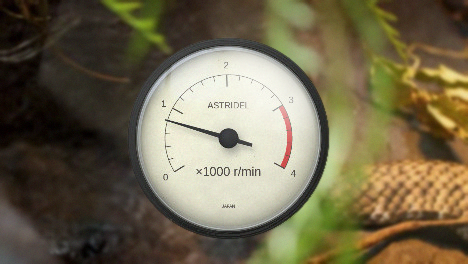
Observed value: {"value": 800, "unit": "rpm"}
